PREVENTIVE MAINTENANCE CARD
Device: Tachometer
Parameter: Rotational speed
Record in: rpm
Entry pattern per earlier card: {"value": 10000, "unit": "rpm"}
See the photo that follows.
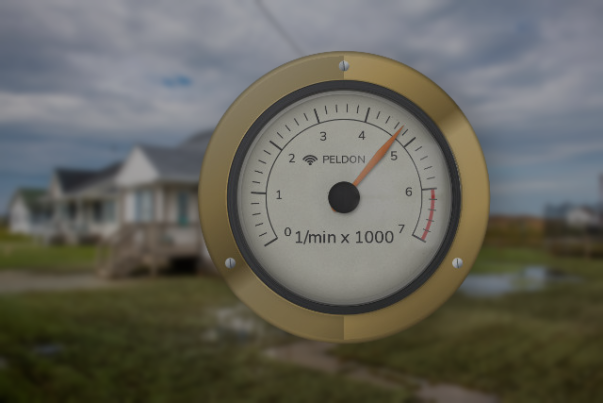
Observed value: {"value": 4700, "unit": "rpm"}
